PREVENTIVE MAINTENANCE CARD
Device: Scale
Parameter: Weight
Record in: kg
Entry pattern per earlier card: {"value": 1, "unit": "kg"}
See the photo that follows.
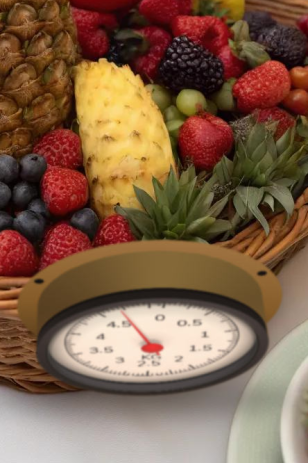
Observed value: {"value": 4.75, "unit": "kg"}
